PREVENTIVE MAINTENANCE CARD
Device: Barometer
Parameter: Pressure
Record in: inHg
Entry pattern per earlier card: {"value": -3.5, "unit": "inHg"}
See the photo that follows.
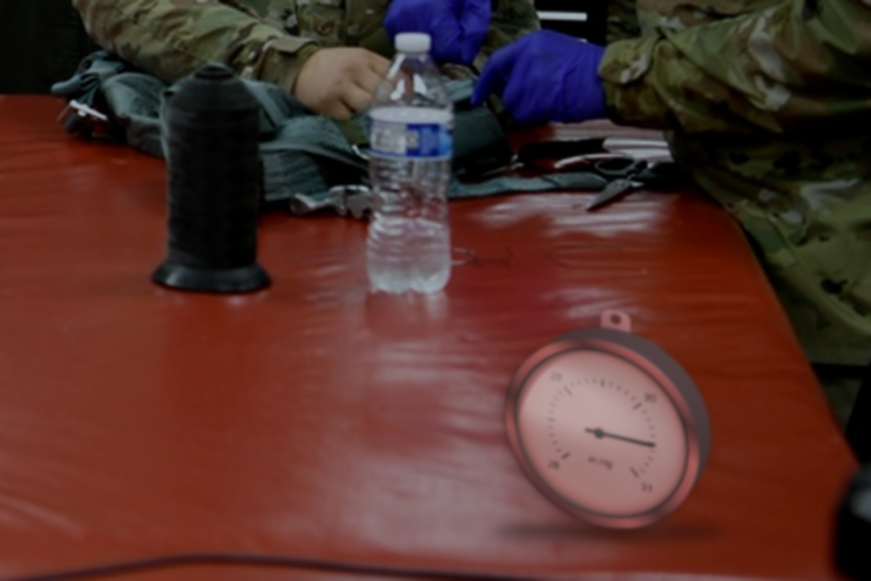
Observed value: {"value": 30.5, "unit": "inHg"}
